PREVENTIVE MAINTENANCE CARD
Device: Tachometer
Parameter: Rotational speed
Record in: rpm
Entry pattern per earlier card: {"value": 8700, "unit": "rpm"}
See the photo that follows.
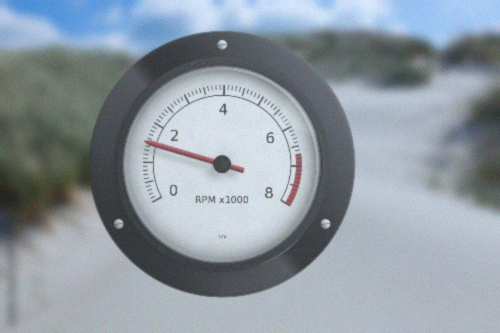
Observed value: {"value": 1500, "unit": "rpm"}
